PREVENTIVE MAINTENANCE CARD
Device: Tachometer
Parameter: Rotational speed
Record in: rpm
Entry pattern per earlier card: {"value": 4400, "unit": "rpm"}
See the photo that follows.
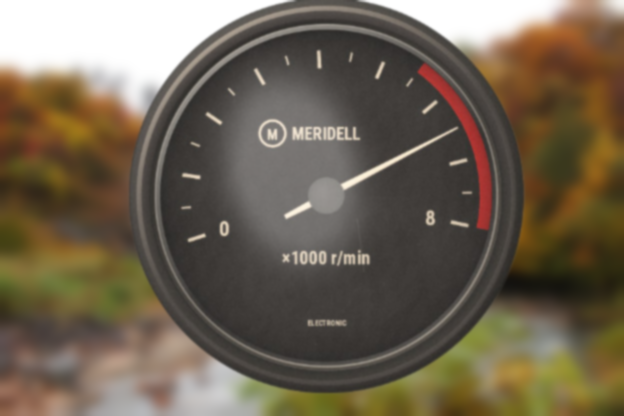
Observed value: {"value": 6500, "unit": "rpm"}
